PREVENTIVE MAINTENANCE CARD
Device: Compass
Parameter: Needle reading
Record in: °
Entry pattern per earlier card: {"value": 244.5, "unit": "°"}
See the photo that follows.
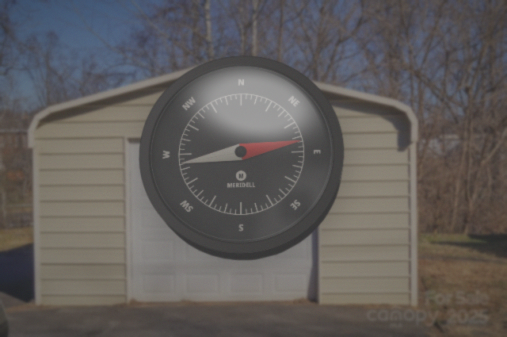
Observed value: {"value": 80, "unit": "°"}
